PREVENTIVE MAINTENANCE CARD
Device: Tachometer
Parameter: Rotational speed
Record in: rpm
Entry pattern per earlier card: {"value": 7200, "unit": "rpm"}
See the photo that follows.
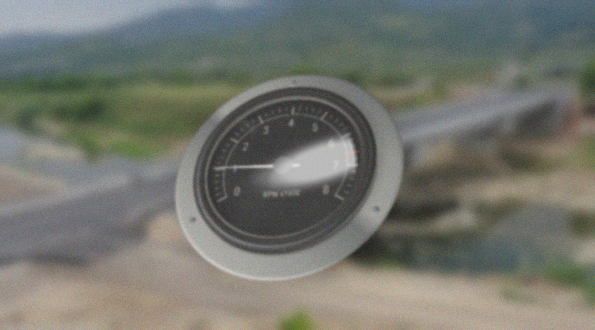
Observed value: {"value": 1000, "unit": "rpm"}
